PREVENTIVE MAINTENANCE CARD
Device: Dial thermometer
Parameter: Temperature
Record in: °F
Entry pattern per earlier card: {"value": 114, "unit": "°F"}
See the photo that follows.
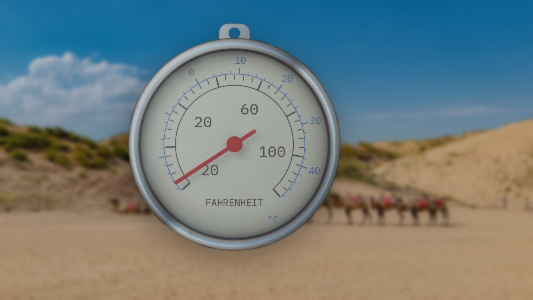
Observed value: {"value": -16, "unit": "°F"}
